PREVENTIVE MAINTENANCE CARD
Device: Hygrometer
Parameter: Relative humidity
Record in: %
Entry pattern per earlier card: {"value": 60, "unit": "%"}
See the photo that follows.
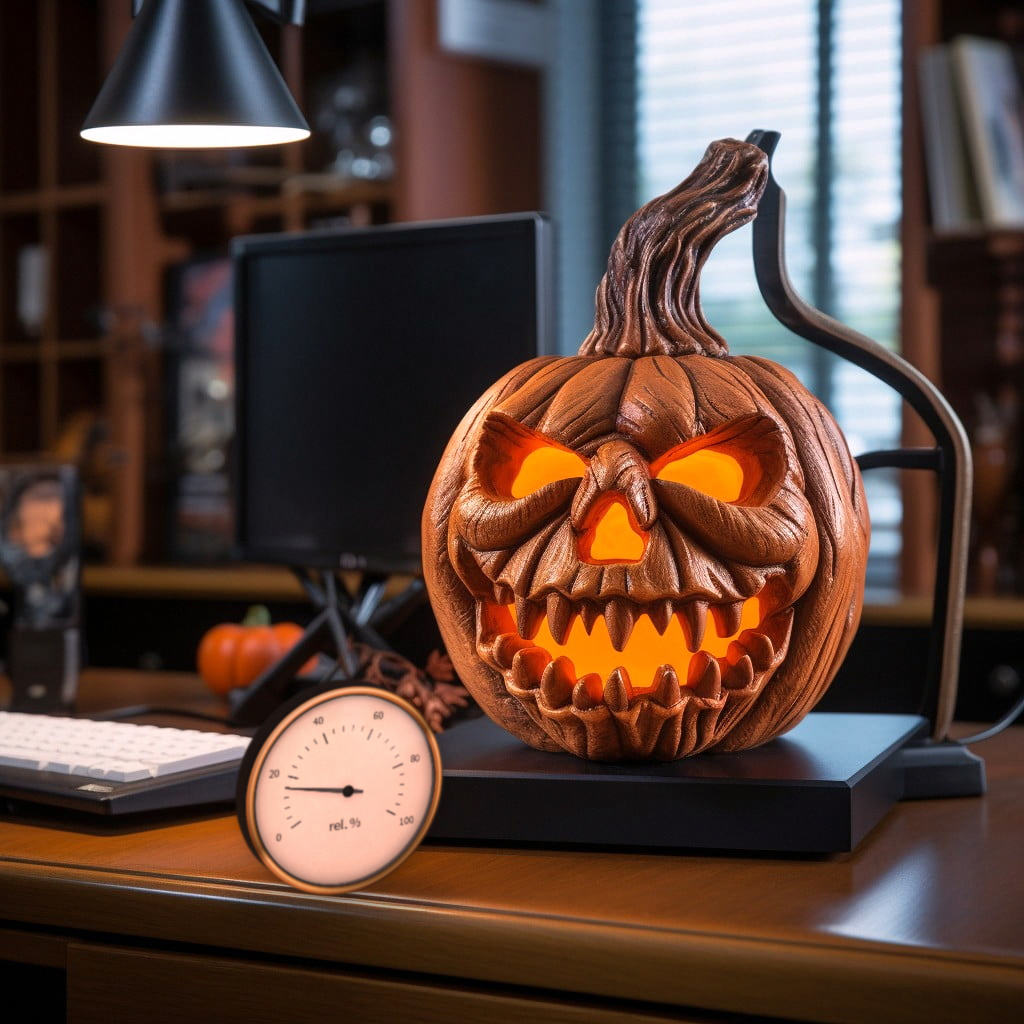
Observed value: {"value": 16, "unit": "%"}
